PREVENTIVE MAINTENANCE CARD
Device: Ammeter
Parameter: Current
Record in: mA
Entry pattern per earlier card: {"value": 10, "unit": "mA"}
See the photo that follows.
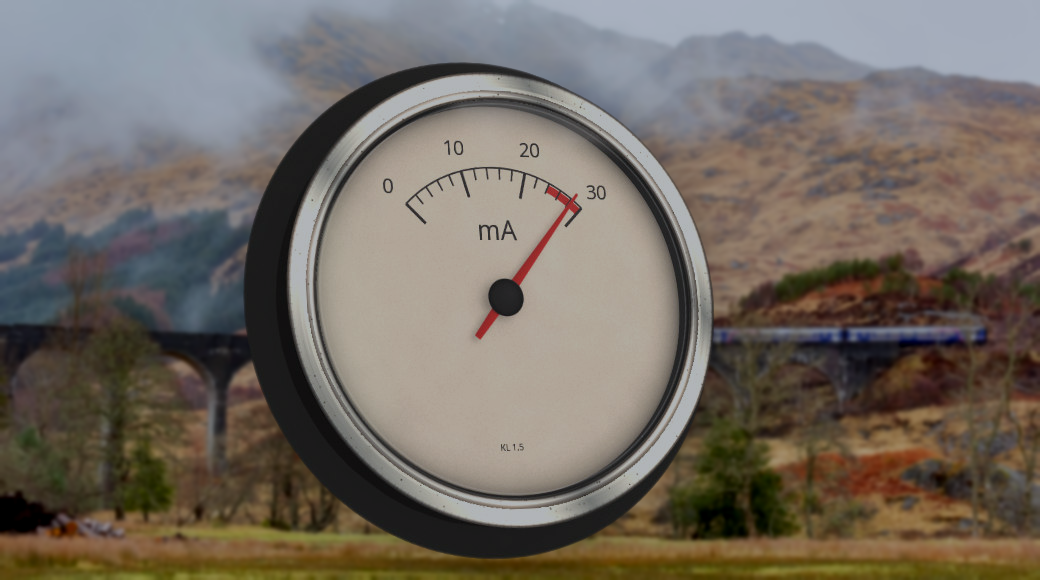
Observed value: {"value": 28, "unit": "mA"}
